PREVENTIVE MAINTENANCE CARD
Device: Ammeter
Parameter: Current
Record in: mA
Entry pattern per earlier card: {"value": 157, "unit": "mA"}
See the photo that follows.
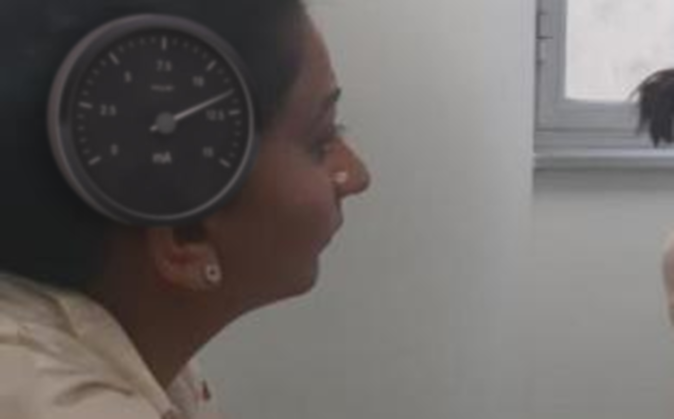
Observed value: {"value": 11.5, "unit": "mA"}
